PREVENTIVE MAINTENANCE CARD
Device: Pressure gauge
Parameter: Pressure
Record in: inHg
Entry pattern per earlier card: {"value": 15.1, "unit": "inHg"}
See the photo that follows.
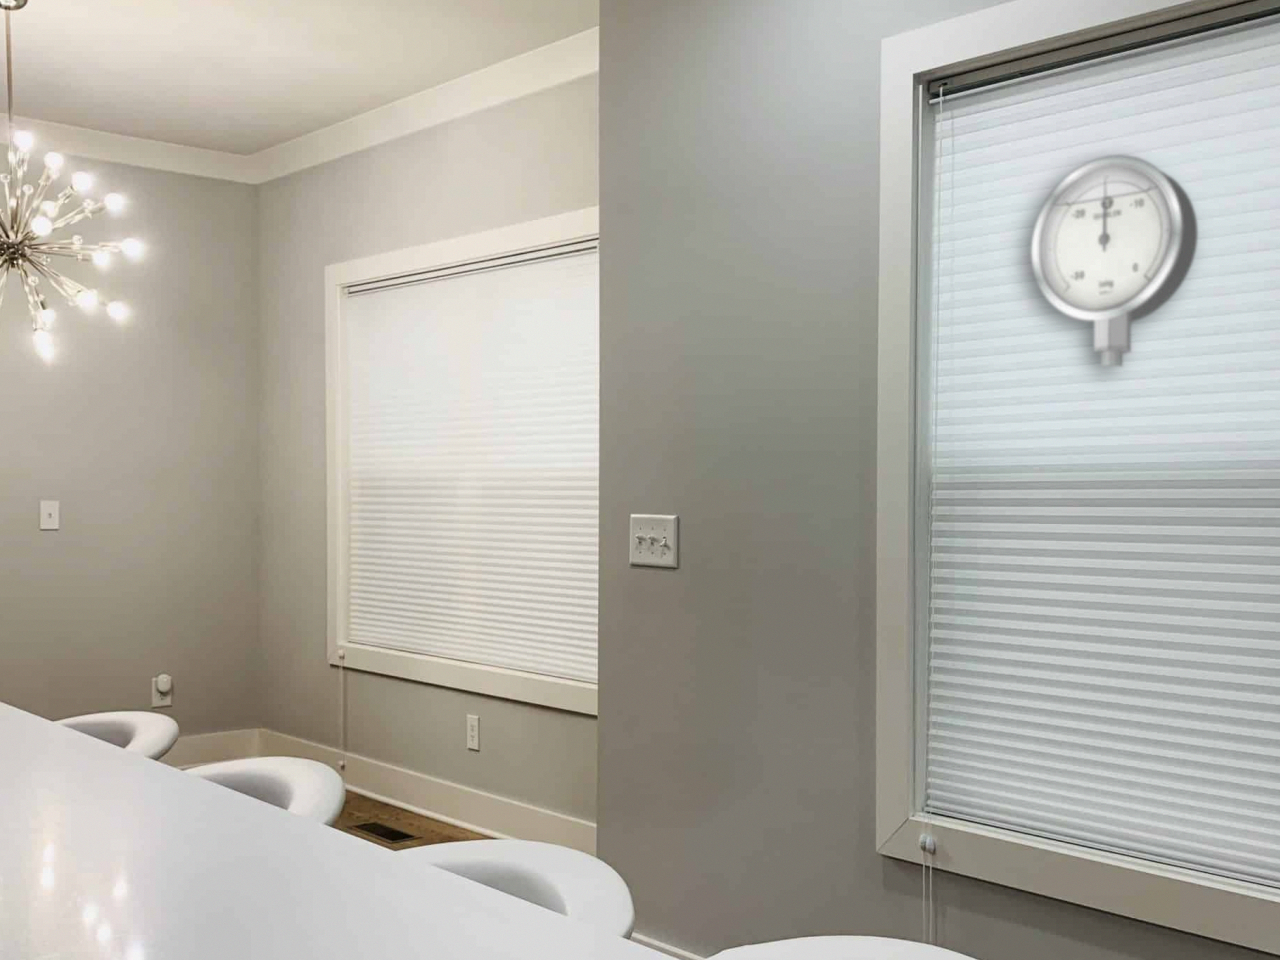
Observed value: {"value": -15, "unit": "inHg"}
